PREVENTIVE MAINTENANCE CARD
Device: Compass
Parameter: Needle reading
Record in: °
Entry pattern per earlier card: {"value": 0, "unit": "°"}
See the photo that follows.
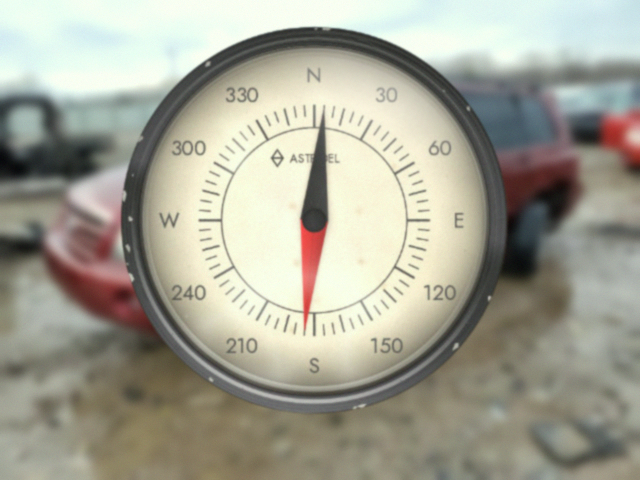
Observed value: {"value": 185, "unit": "°"}
